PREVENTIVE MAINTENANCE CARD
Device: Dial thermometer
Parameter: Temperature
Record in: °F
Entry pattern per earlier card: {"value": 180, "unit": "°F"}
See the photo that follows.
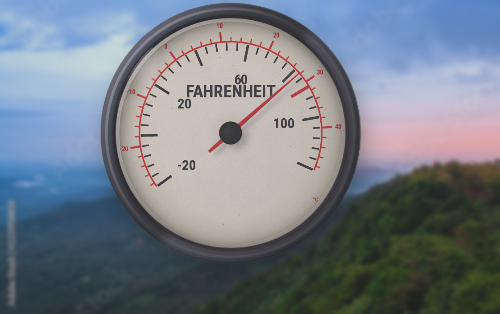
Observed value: {"value": 82, "unit": "°F"}
